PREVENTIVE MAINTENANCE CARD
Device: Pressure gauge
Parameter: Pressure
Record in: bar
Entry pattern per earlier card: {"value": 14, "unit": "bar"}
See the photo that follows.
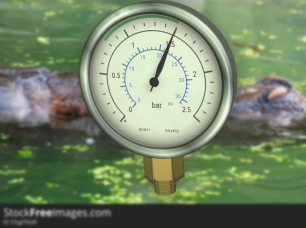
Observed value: {"value": 1.5, "unit": "bar"}
